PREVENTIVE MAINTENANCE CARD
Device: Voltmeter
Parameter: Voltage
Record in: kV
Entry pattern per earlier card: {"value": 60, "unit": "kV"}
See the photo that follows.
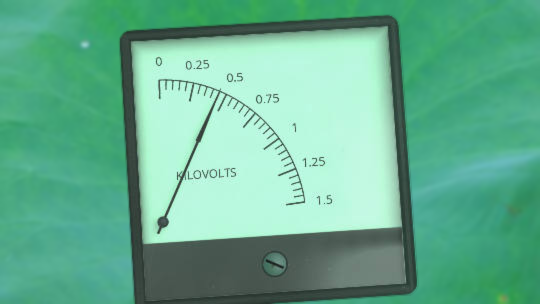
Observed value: {"value": 0.45, "unit": "kV"}
